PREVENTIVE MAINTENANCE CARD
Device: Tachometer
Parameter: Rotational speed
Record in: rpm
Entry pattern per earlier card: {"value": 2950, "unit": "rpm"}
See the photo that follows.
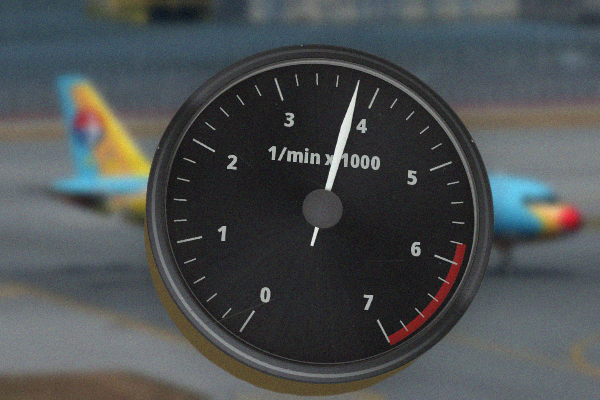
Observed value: {"value": 3800, "unit": "rpm"}
